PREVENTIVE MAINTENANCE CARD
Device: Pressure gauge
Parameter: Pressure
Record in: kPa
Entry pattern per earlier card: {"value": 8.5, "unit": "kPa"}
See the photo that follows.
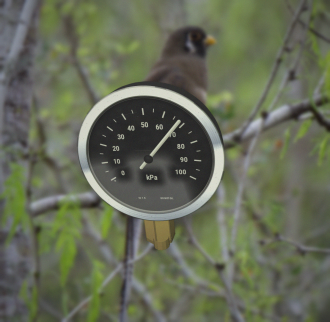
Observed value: {"value": 67.5, "unit": "kPa"}
